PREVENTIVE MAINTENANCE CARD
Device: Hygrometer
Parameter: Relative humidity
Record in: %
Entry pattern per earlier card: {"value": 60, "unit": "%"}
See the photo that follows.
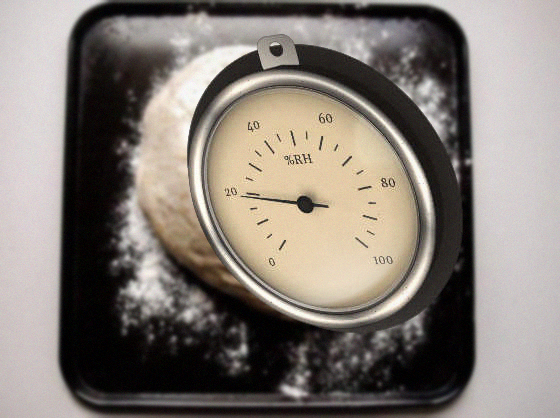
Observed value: {"value": 20, "unit": "%"}
